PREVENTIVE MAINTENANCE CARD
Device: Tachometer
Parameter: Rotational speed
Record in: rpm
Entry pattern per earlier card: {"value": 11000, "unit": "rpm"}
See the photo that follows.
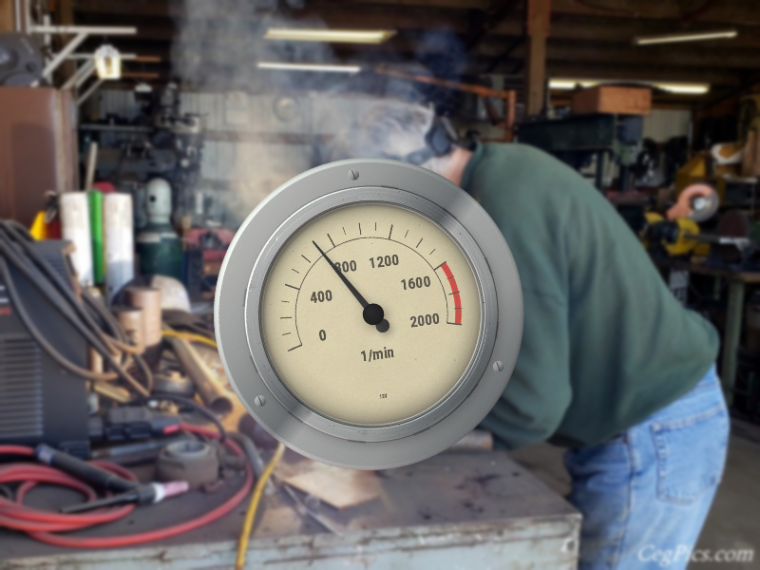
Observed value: {"value": 700, "unit": "rpm"}
